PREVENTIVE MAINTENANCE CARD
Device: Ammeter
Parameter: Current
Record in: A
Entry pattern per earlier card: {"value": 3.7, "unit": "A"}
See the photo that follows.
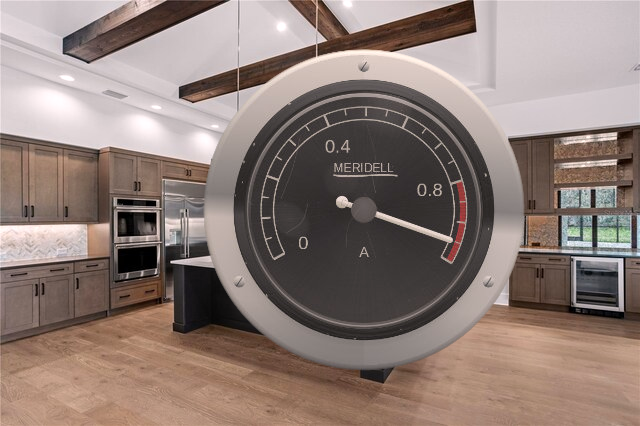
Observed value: {"value": 0.95, "unit": "A"}
